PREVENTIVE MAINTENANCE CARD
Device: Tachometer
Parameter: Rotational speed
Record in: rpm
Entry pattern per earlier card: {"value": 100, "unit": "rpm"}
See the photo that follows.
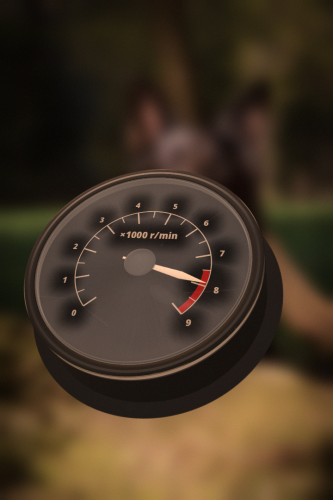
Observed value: {"value": 8000, "unit": "rpm"}
